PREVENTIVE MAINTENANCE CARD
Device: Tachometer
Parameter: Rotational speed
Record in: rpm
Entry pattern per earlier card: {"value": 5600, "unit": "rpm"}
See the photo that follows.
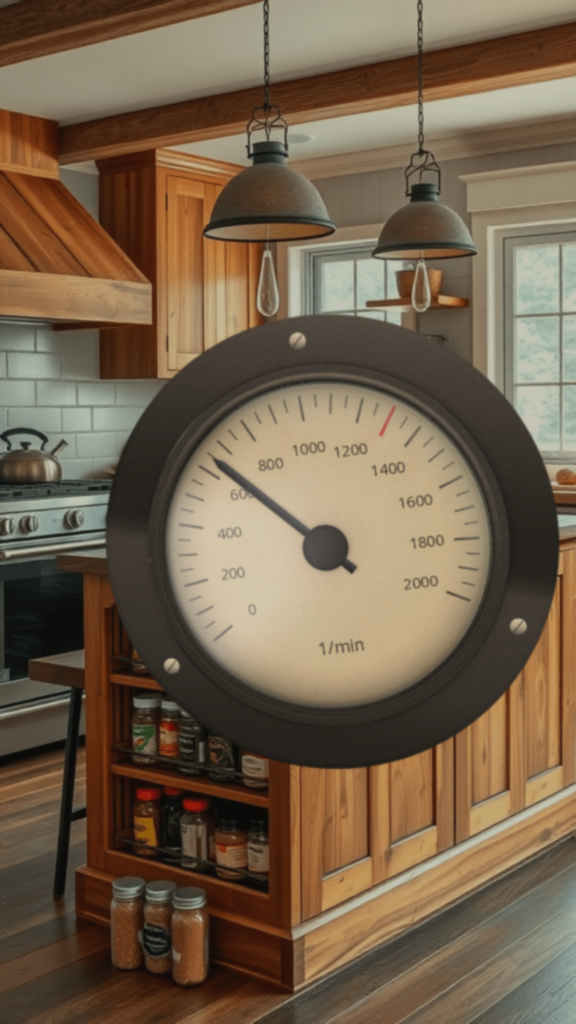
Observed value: {"value": 650, "unit": "rpm"}
